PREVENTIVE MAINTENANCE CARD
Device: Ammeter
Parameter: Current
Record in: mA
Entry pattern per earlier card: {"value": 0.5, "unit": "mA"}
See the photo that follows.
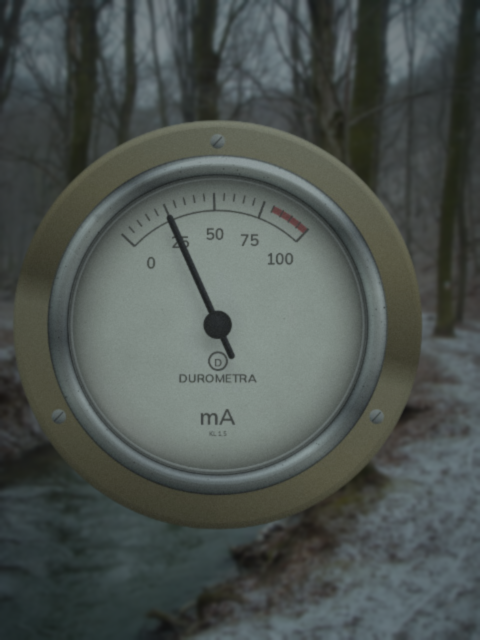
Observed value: {"value": 25, "unit": "mA"}
